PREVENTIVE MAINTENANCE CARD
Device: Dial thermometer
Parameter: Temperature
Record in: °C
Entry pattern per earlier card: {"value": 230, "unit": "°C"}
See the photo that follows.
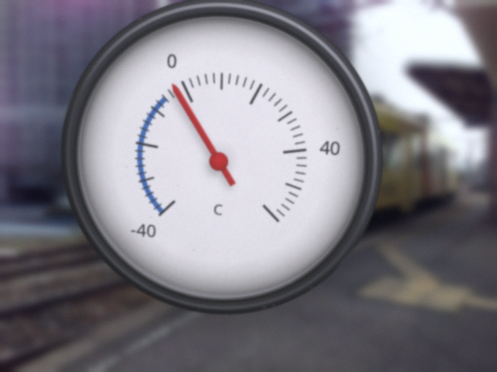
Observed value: {"value": -2, "unit": "°C"}
